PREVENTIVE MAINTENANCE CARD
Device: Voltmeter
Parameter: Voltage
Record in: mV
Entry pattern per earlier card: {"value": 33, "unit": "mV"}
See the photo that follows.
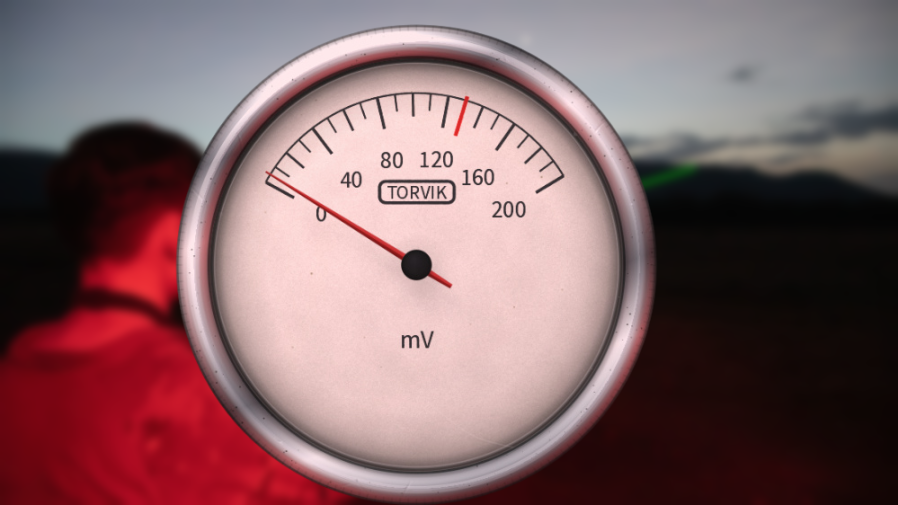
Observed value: {"value": 5, "unit": "mV"}
